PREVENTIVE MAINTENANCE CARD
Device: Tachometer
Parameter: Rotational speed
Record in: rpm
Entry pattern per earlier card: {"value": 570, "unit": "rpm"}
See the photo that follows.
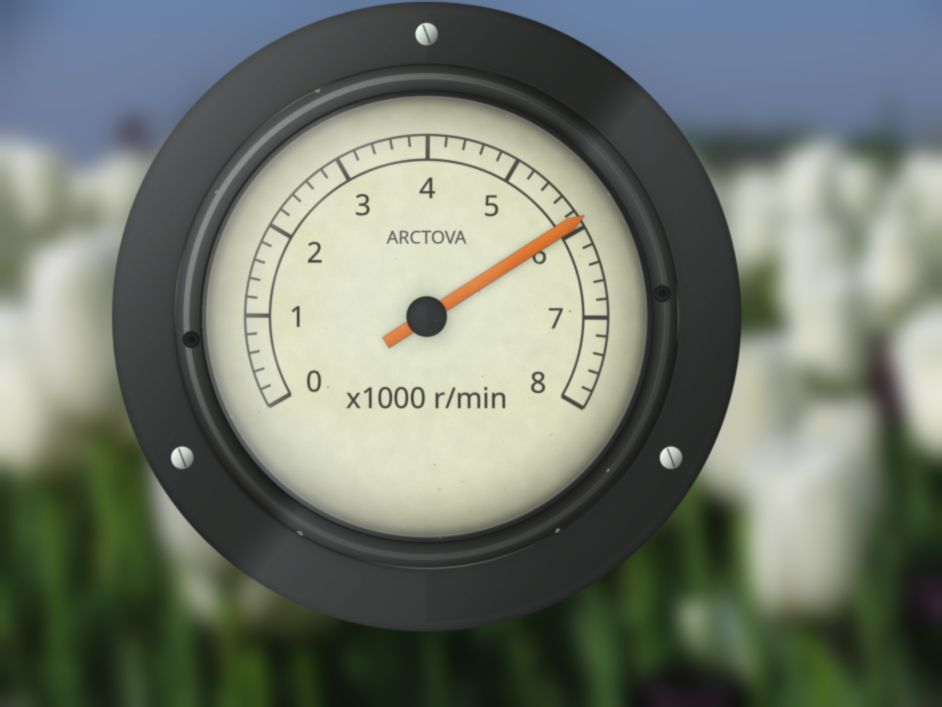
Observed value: {"value": 5900, "unit": "rpm"}
